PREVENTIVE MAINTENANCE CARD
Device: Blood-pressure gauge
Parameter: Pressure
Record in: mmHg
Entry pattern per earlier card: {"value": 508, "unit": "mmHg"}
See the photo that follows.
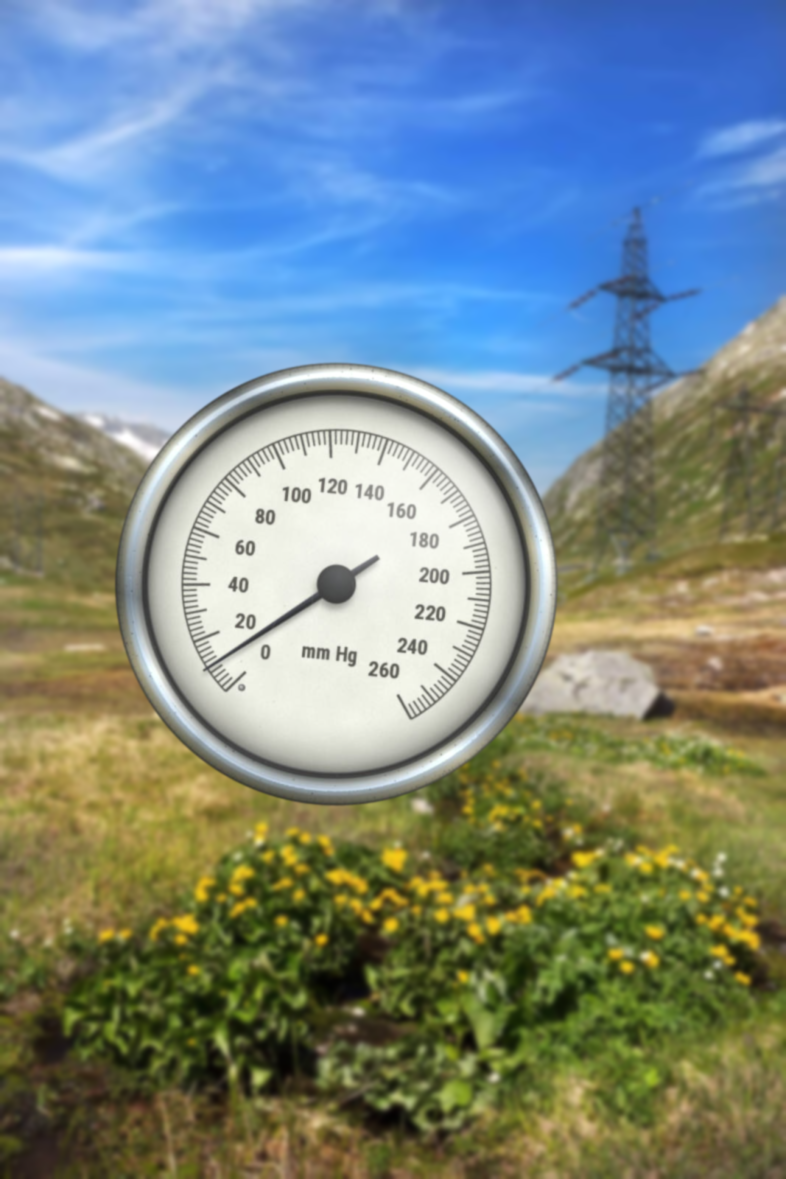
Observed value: {"value": 10, "unit": "mmHg"}
